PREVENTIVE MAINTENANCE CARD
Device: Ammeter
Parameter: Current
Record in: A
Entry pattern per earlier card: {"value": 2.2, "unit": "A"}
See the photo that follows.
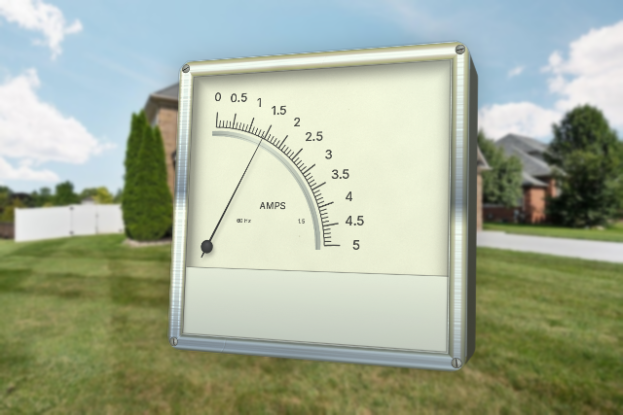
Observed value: {"value": 1.5, "unit": "A"}
